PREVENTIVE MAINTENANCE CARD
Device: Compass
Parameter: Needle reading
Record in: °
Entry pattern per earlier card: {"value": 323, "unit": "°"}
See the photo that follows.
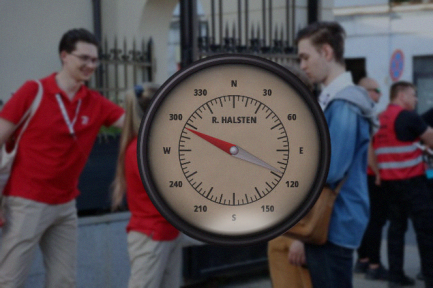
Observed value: {"value": 295, "unit": "°"}
